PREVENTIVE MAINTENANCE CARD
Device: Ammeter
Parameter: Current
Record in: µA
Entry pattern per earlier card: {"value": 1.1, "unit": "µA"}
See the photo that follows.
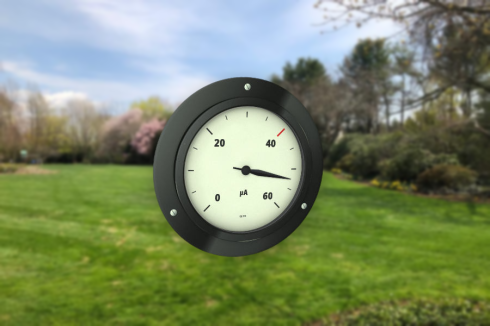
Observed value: {"value": 52.5, "unit": "µA"}
